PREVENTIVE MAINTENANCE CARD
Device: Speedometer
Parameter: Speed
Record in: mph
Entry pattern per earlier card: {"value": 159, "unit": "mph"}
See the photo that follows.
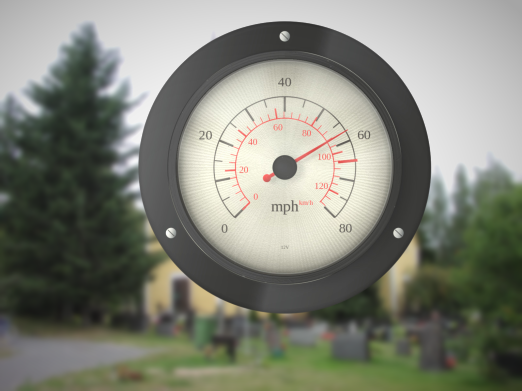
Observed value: {"value": 57.5, "unit": "mph"}
